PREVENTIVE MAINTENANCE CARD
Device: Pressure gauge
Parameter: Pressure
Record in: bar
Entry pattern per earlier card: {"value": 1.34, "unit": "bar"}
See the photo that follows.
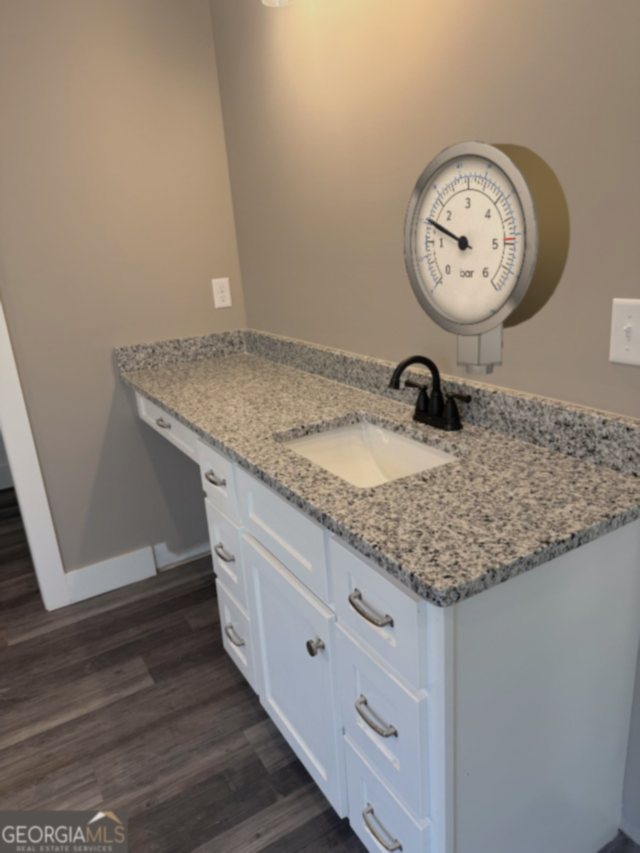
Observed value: {"value": 1.5, "unit": "bar"}
